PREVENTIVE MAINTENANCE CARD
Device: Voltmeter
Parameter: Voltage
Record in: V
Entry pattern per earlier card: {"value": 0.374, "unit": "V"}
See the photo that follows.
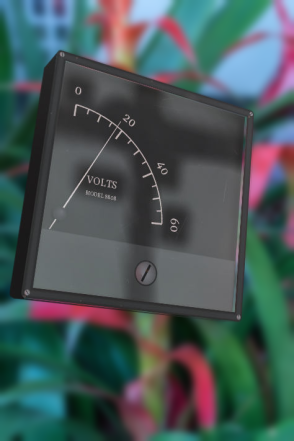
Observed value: {"value": 17.5, "unit": "V"}
